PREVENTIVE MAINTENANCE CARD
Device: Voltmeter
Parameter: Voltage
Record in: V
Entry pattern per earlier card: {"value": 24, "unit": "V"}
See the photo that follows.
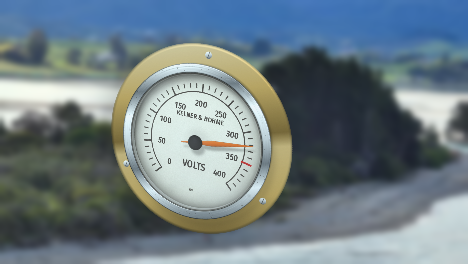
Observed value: {"value": 320, "unit": "V"}
